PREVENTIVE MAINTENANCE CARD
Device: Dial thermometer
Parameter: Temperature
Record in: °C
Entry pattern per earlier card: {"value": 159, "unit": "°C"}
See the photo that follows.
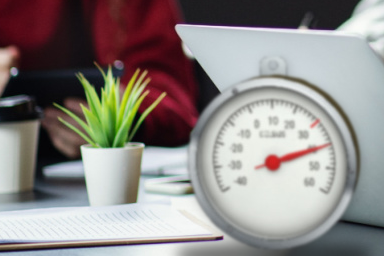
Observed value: {"value": 40, "unit": "°C"}
